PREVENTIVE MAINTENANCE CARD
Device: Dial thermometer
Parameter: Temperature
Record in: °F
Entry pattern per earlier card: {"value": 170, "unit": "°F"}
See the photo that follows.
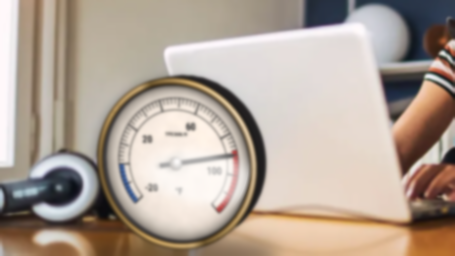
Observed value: {"value": 90, "unit": "°F"}
